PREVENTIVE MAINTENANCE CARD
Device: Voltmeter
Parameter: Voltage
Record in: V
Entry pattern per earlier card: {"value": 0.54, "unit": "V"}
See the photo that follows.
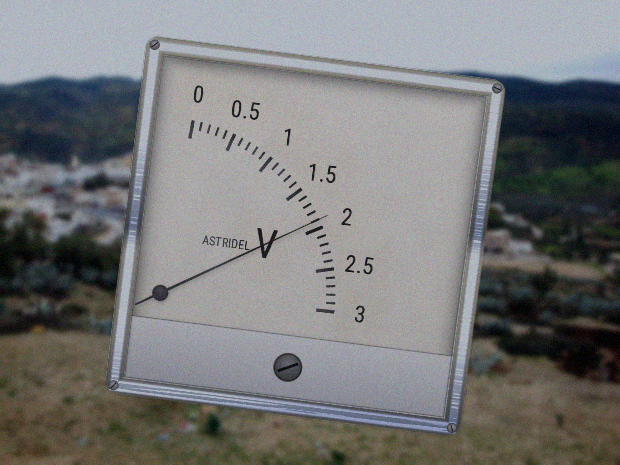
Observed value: {"value": 1.9, "unit": "V"}
